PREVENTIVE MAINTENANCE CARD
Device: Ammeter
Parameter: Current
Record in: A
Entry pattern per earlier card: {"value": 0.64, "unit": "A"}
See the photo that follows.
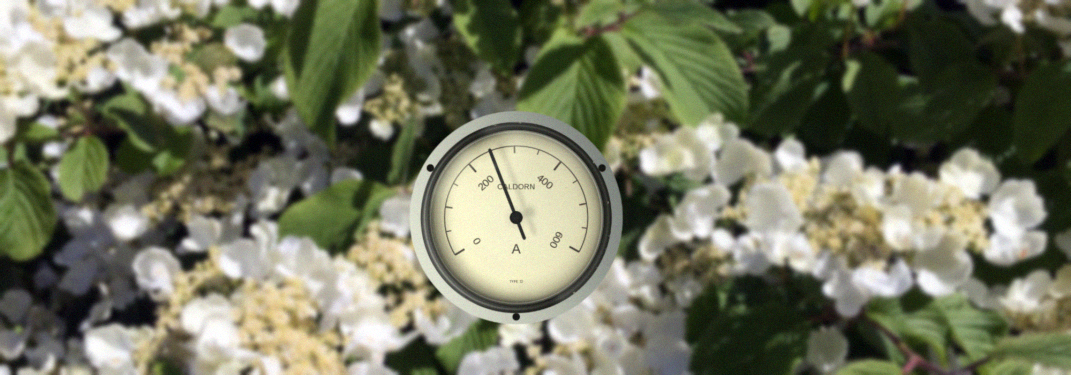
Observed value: {"value": 250, "unit": "A"}
